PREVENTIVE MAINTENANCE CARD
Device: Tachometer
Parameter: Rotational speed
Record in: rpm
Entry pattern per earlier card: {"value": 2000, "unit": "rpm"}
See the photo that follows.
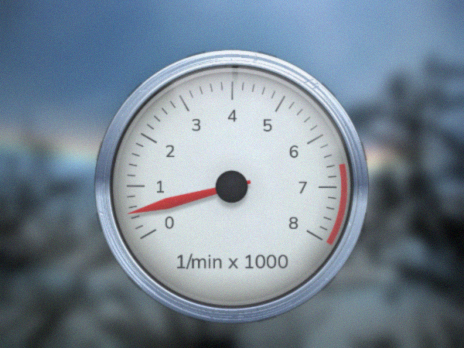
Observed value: {"value": 500, "unit": "rpm"}
